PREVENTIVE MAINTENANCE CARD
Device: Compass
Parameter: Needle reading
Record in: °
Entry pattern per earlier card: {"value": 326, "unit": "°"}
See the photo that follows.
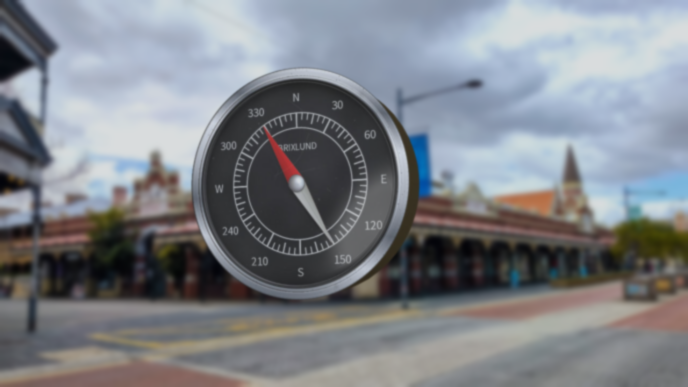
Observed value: {"value": 330, "unit": "°"}
